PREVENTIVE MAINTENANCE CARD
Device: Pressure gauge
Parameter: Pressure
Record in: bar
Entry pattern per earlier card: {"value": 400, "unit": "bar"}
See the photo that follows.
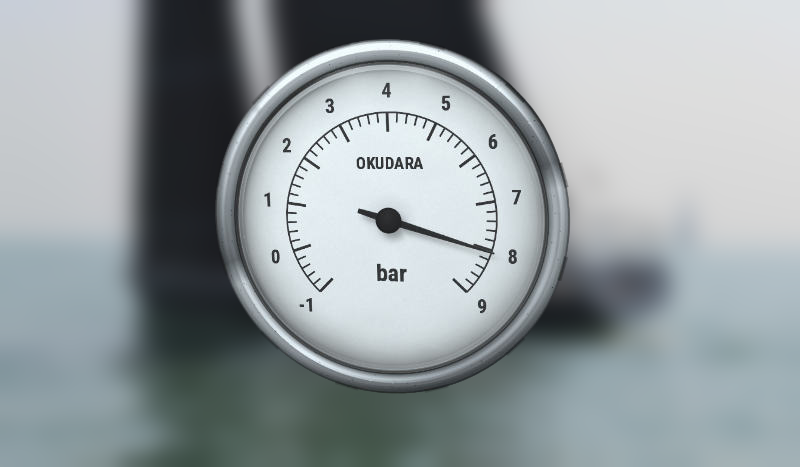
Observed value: {"value": 8, "unit": "bar"}
